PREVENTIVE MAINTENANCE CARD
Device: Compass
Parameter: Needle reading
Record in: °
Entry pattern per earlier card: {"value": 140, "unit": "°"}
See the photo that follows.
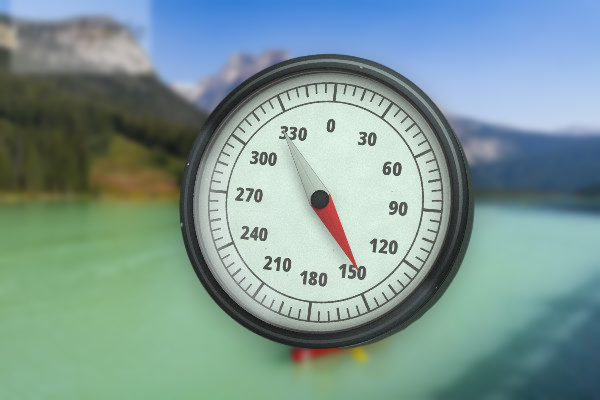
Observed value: {"value": 145, "unit": "°"}
